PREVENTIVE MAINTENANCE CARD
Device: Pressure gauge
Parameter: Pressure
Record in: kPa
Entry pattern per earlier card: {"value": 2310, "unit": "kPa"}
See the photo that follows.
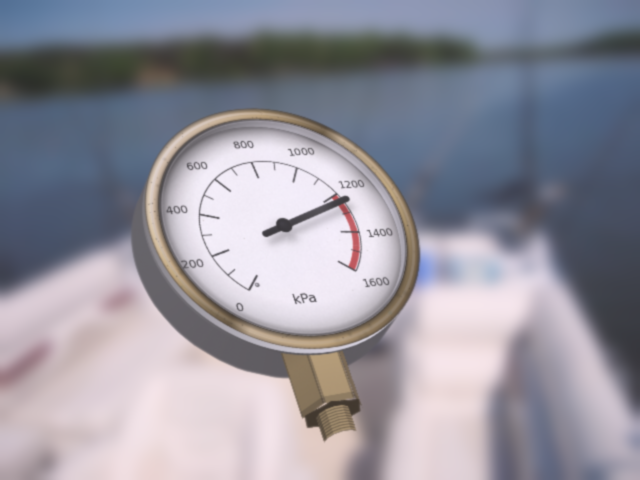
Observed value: {"value": 1250, "unit": "kPa"}
